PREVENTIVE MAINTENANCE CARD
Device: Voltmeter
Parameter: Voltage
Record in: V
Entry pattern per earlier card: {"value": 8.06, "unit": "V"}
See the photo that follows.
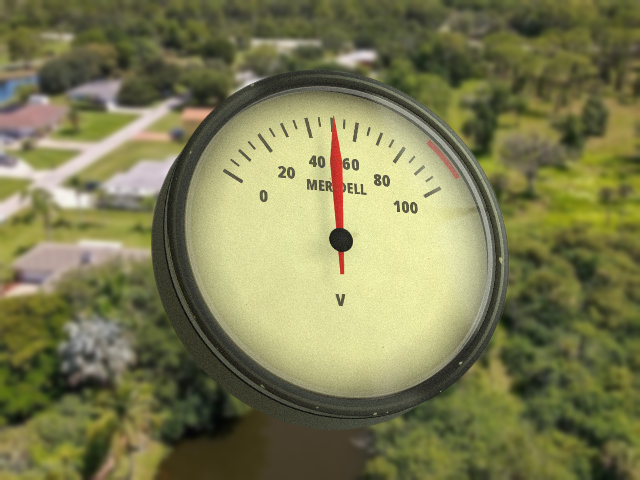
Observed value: {"value": 50, "unit": "V"}
